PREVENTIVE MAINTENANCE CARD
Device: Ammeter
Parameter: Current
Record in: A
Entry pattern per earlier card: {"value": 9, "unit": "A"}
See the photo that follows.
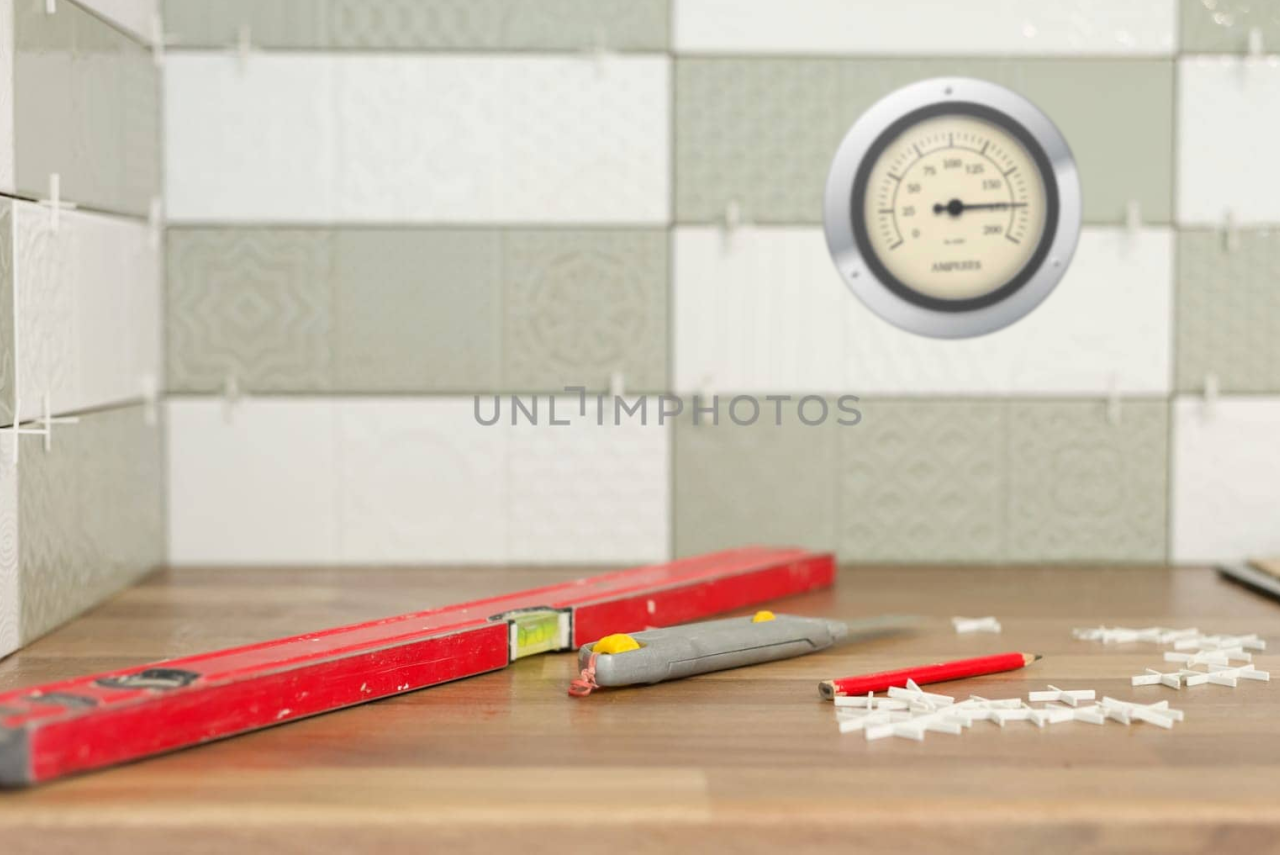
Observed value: {"value": 175, "unit": "A"}
